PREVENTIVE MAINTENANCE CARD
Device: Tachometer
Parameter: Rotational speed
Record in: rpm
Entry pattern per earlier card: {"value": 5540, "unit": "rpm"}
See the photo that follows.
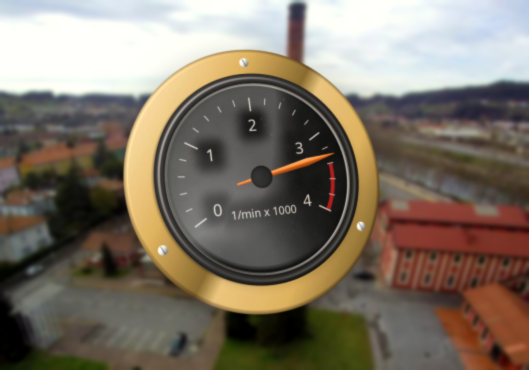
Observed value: {"value": 3300, "unit": "rpm"}
